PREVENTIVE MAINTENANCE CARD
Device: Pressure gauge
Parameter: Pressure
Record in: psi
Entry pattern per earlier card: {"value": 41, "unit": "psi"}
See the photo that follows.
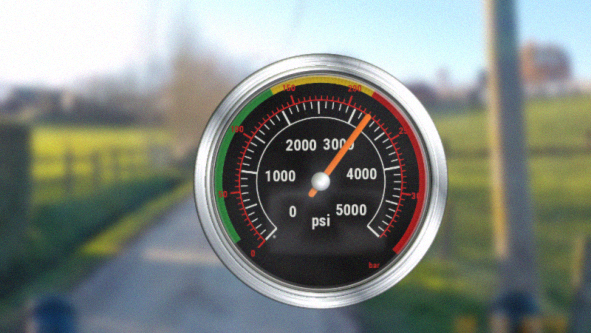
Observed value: {"value": 3200, "unit": "psi"}
